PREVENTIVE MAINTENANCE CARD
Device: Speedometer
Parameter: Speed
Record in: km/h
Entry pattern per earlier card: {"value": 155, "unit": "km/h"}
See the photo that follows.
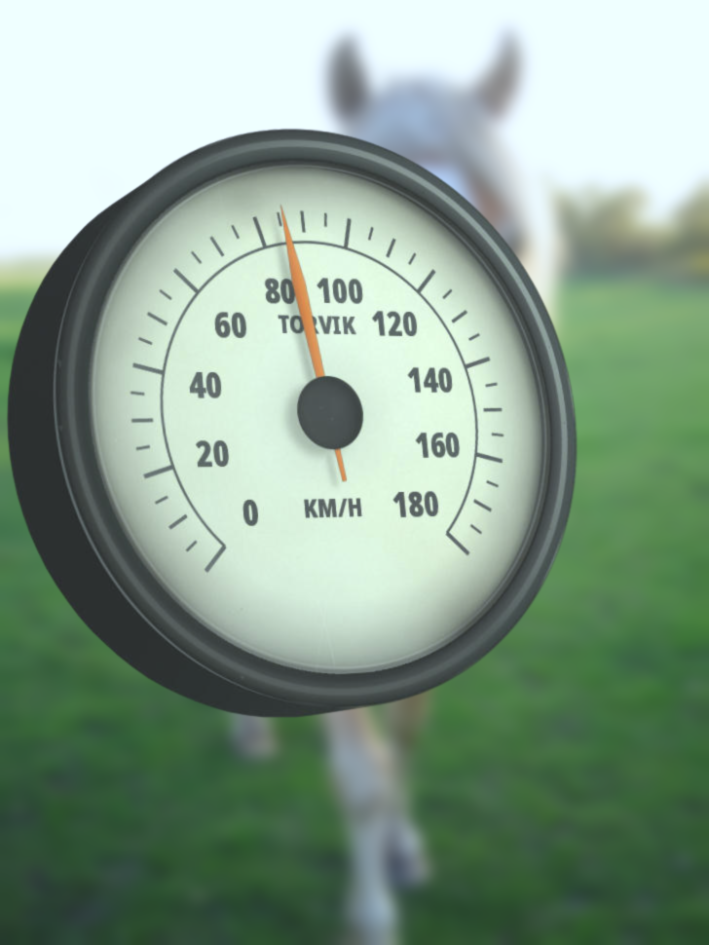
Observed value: {"value": 85, "unit": "km/h"}
